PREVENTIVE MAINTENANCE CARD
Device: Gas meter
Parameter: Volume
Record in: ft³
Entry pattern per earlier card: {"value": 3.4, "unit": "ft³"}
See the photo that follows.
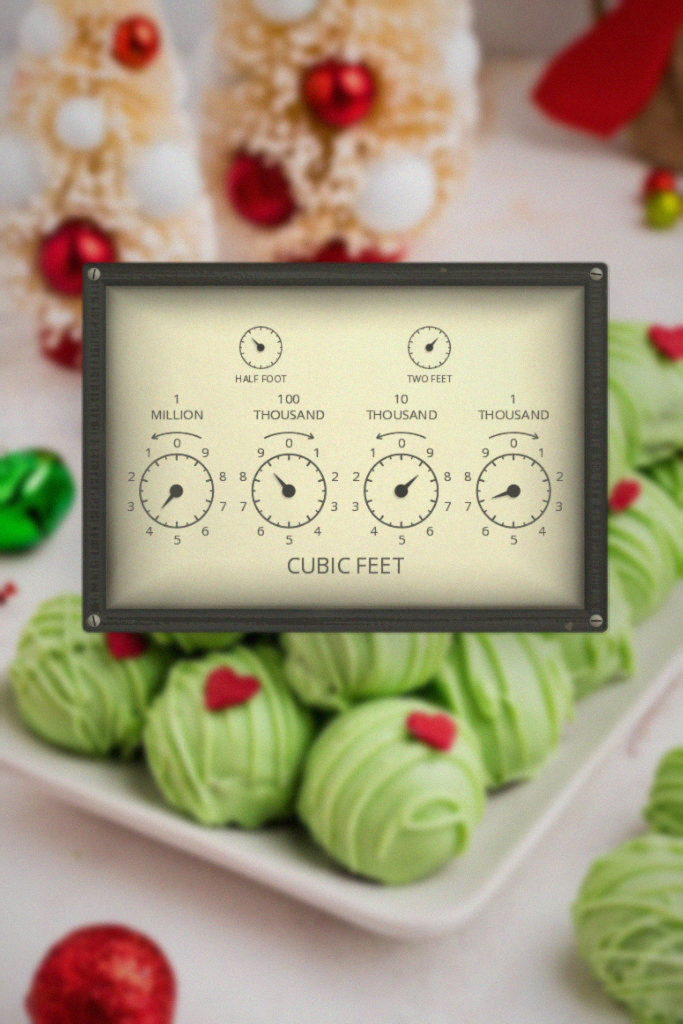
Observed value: {"value": 388700, "unit": "ft³"}
